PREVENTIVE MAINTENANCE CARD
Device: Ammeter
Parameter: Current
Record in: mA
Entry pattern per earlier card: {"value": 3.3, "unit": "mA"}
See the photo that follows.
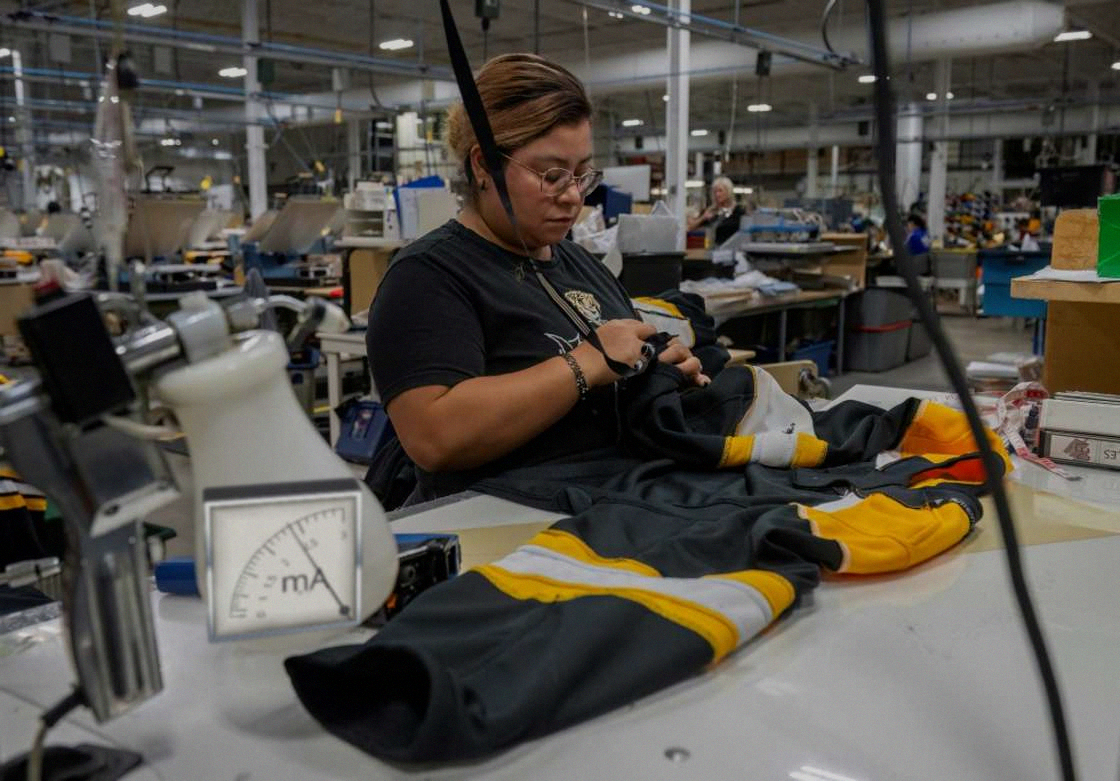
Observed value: {"value": 2.4, "unit": "mA"}
